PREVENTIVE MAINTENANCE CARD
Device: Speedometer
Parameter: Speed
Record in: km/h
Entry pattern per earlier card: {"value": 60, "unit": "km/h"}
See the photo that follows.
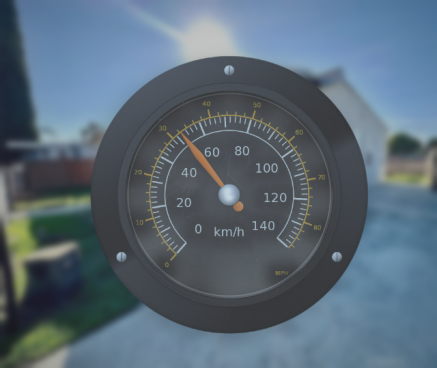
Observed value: {"value": 52, "unit": "km/h"}
